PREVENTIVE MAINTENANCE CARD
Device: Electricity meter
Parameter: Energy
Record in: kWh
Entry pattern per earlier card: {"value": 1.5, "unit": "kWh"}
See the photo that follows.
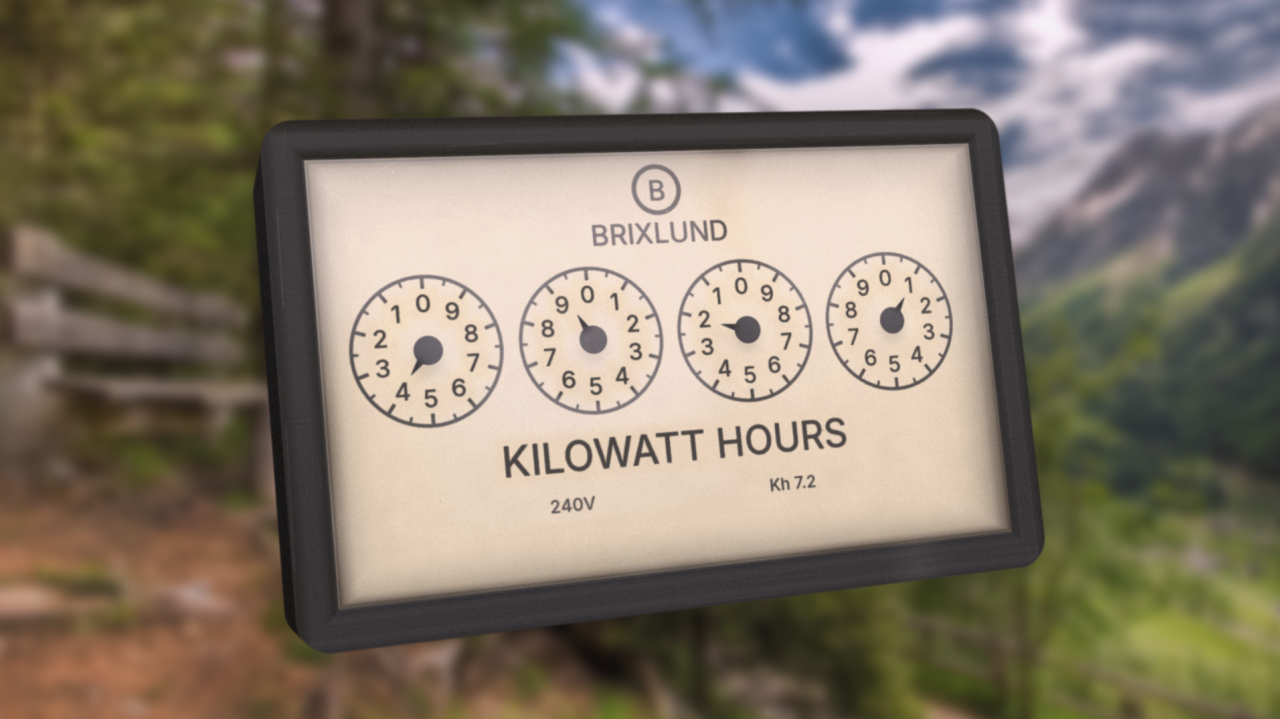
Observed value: {"value": 3921, "unit": "kWh"}
